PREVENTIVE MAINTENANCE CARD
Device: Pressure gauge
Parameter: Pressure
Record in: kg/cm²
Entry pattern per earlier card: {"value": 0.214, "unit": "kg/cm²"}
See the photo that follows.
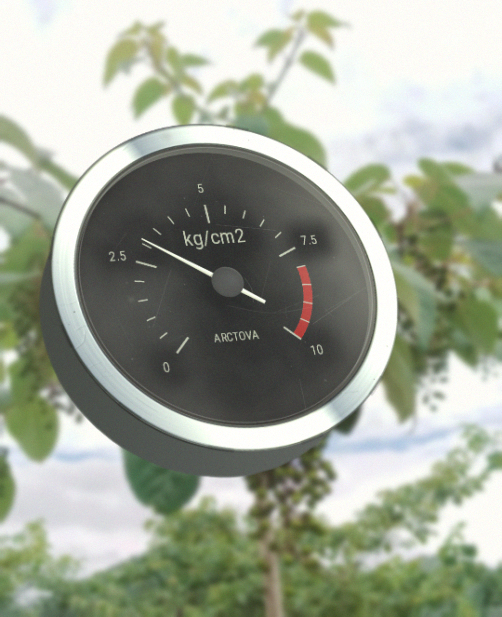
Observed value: {"value": 3, "unit": "kg/cm²"}
